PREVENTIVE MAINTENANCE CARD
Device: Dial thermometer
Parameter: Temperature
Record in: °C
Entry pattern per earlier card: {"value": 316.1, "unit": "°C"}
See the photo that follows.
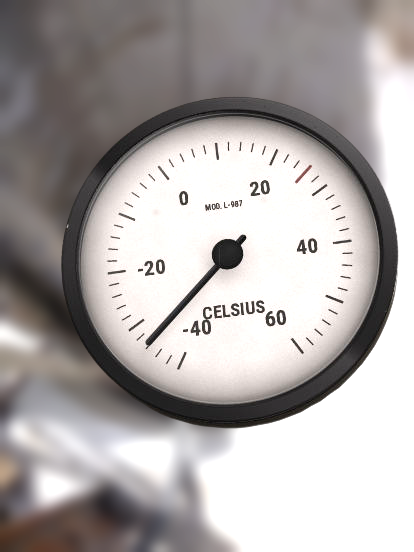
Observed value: {"value": -34, "unit": "°C"}
